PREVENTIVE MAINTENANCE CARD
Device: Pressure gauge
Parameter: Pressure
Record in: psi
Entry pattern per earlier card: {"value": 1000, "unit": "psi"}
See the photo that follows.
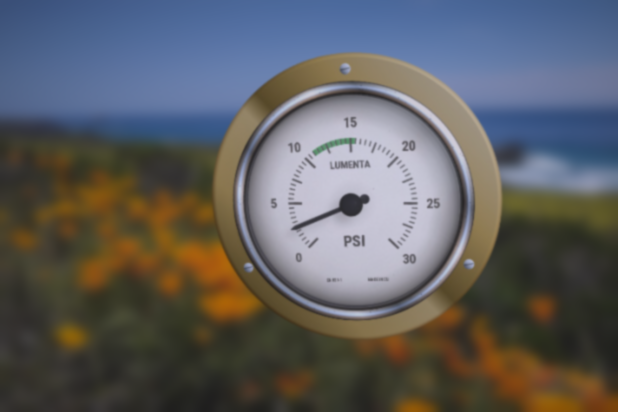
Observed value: {"value": 2.5, "unit": "psi"}
